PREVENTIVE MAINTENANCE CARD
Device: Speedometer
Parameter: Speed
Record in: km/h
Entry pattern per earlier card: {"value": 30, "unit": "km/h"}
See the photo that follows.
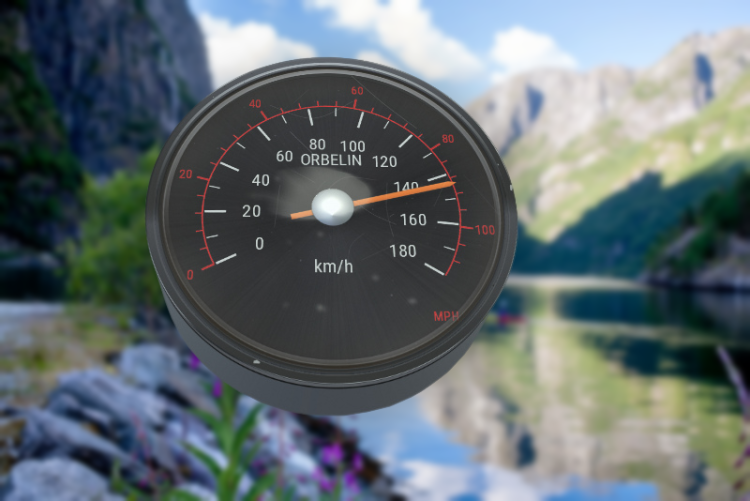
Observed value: {"value": 145, "unit": "km/h"}
